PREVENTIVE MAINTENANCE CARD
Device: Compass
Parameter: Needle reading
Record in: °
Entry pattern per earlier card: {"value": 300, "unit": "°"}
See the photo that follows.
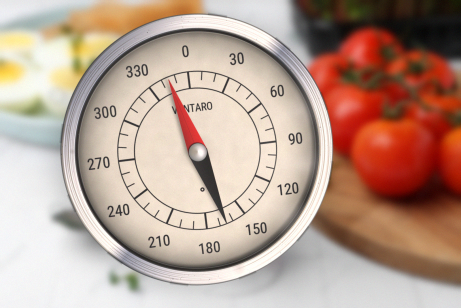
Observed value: {"value": 345, "unit": "°"}
